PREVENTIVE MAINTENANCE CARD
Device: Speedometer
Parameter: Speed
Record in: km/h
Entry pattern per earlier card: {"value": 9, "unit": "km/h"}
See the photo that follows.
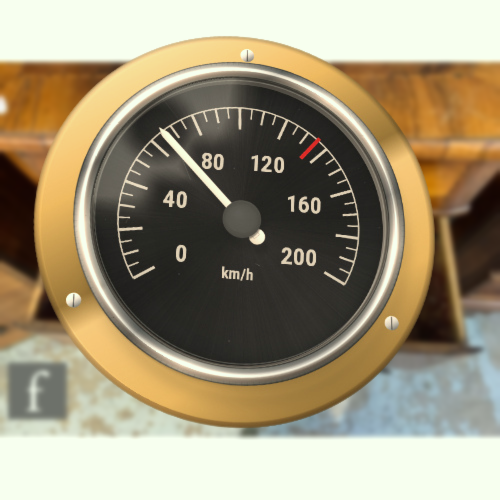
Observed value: {"value": 65, "unit": "km/h"}
